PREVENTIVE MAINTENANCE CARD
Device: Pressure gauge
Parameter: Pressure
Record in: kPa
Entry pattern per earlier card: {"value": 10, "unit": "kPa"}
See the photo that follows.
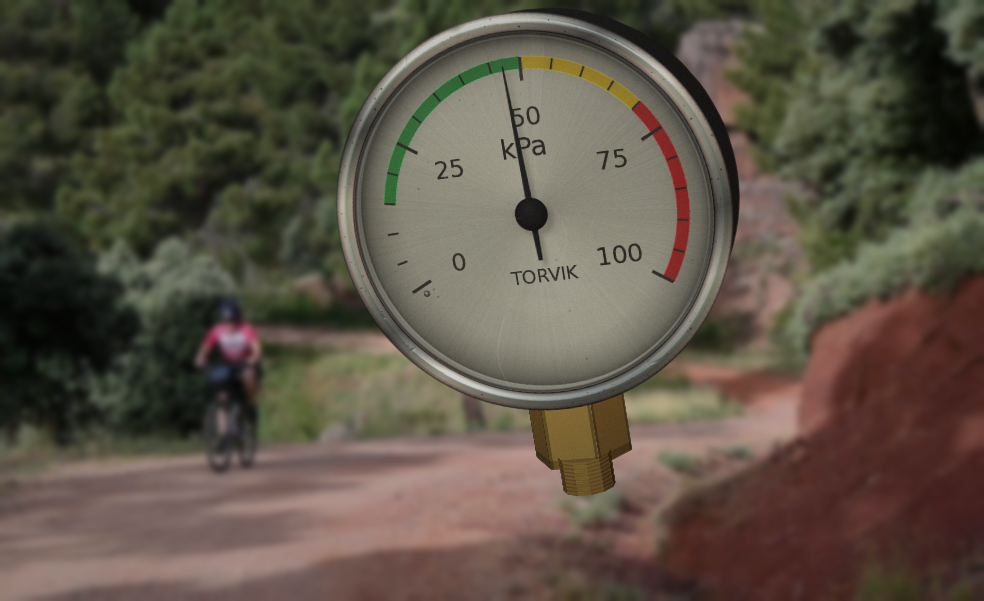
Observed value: {"value": 47.5, "unit": "kPa"}
